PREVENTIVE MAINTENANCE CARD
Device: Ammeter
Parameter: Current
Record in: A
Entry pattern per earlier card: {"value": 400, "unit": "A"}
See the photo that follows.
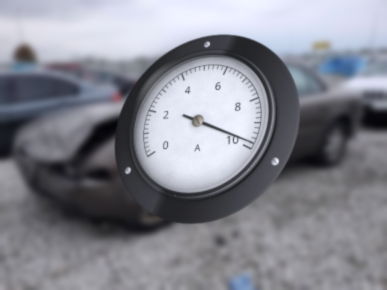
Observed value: {"value": 9.8, "unit": "A"}
